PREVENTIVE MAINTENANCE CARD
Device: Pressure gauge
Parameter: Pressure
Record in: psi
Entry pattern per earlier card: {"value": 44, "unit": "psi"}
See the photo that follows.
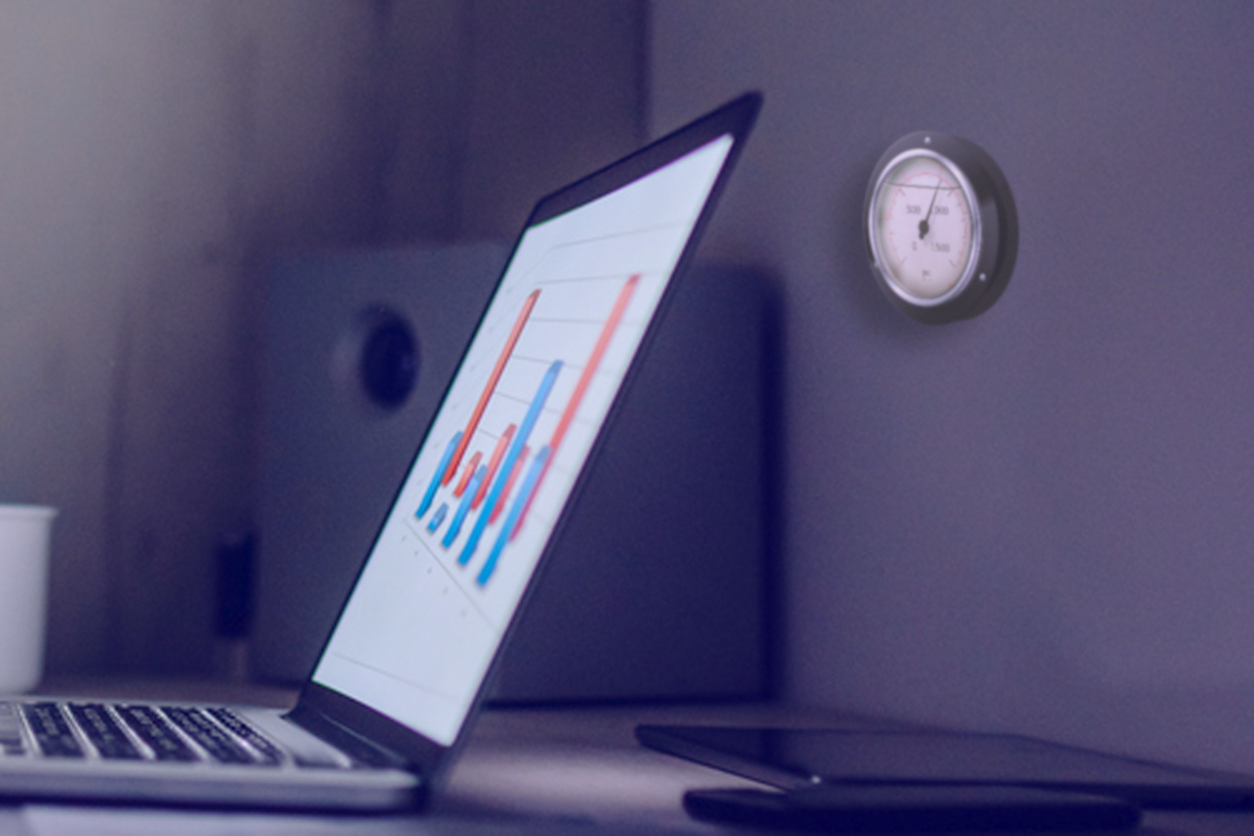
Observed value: {"value": 900, "unit": "psi"}
